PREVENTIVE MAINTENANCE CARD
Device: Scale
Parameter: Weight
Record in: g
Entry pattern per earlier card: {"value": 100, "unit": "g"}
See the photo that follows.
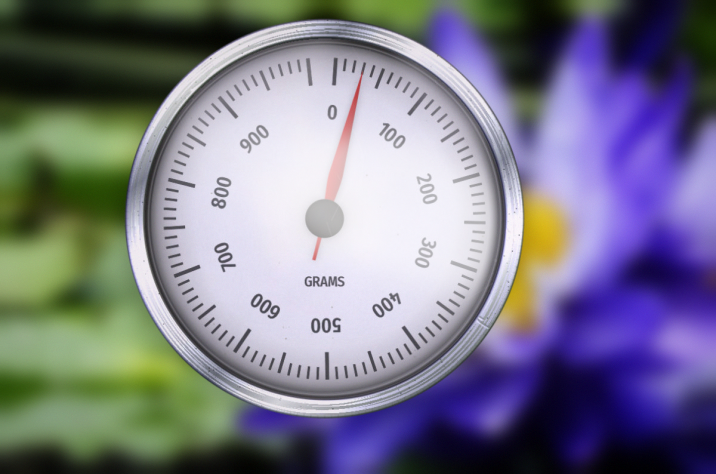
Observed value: {"value": 30, "unit": "g"}
